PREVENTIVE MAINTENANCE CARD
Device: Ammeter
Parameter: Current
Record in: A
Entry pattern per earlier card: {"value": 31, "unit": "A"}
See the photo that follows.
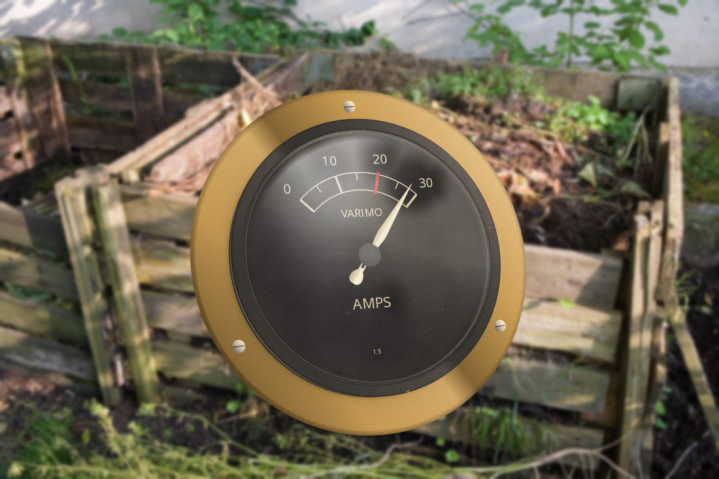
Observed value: {"value": 27.5, "unit": "A"}
